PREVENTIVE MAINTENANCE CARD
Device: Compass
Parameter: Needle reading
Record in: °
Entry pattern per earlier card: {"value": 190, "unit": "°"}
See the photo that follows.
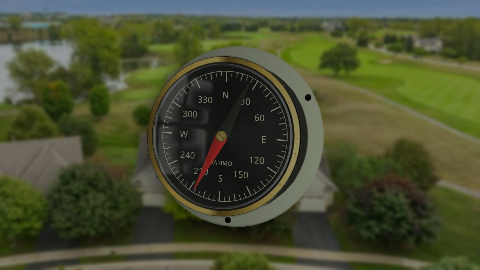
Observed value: {"value": 205, "unit": "°"}
